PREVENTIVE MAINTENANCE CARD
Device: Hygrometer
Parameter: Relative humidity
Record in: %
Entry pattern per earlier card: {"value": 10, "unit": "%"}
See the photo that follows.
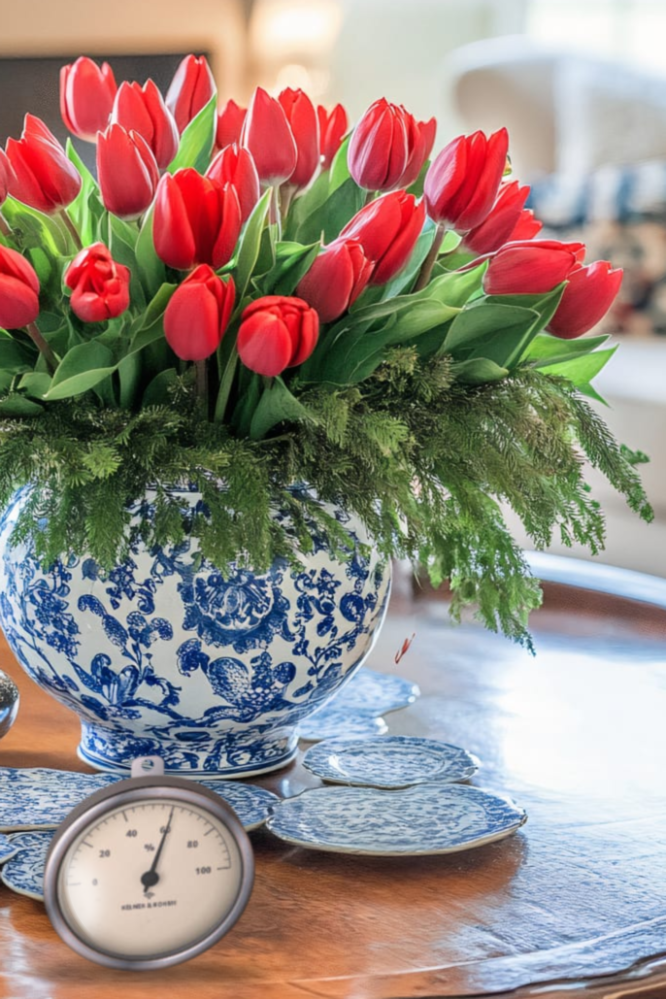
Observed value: {"value": 60, "unit": "%"}
